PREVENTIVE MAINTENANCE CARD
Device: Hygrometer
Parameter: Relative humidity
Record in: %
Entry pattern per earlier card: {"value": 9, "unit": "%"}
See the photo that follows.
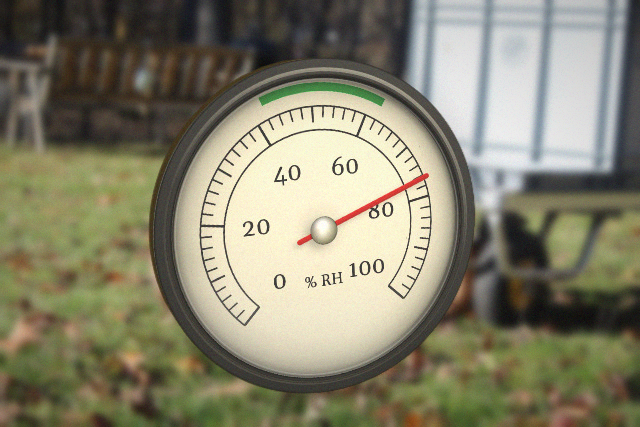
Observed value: {"value": 76, "unit": "%"}
